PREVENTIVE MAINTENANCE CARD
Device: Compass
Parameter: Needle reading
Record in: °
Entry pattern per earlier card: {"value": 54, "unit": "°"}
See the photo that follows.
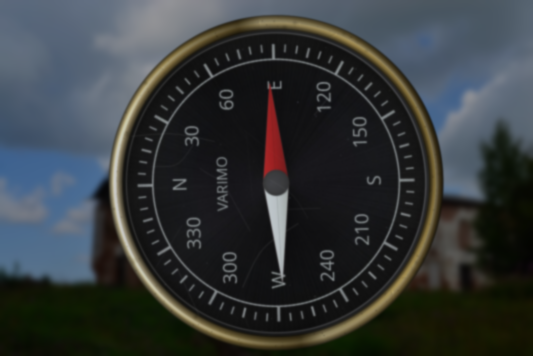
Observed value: {"value": 87.5, "unit": "°"}
